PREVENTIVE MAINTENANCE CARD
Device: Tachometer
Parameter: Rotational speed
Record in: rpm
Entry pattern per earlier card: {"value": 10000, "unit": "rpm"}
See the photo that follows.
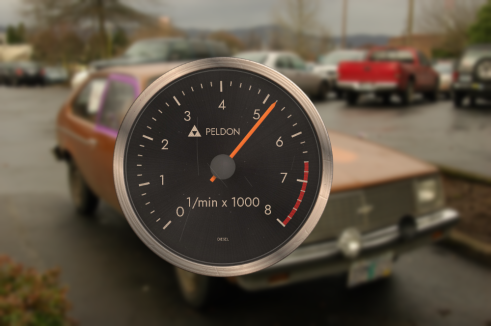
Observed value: {"value": 5200, "unit": "rpm"}
